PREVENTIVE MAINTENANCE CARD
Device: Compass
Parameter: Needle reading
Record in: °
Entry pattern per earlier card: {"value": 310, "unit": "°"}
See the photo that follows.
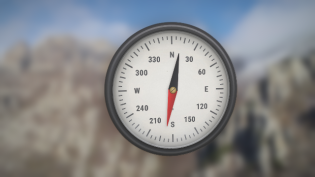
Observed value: {"value": 190, "unit": "°"}
